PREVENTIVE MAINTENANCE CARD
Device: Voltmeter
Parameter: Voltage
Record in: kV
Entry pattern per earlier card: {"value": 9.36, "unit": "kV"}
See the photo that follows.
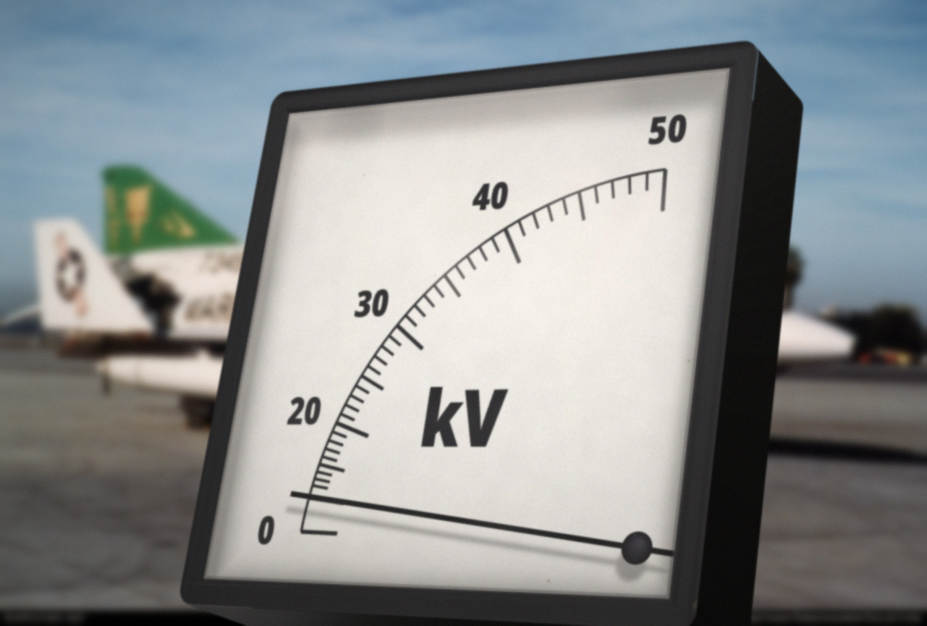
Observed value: {"value": 10, "unit": "kV"}
